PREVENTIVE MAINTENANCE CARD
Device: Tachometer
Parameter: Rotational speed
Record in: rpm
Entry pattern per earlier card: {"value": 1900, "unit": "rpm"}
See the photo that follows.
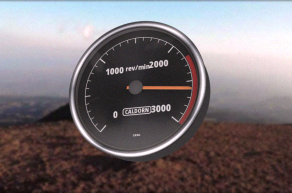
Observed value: {"value": 2600, "unit": "rpm"}
